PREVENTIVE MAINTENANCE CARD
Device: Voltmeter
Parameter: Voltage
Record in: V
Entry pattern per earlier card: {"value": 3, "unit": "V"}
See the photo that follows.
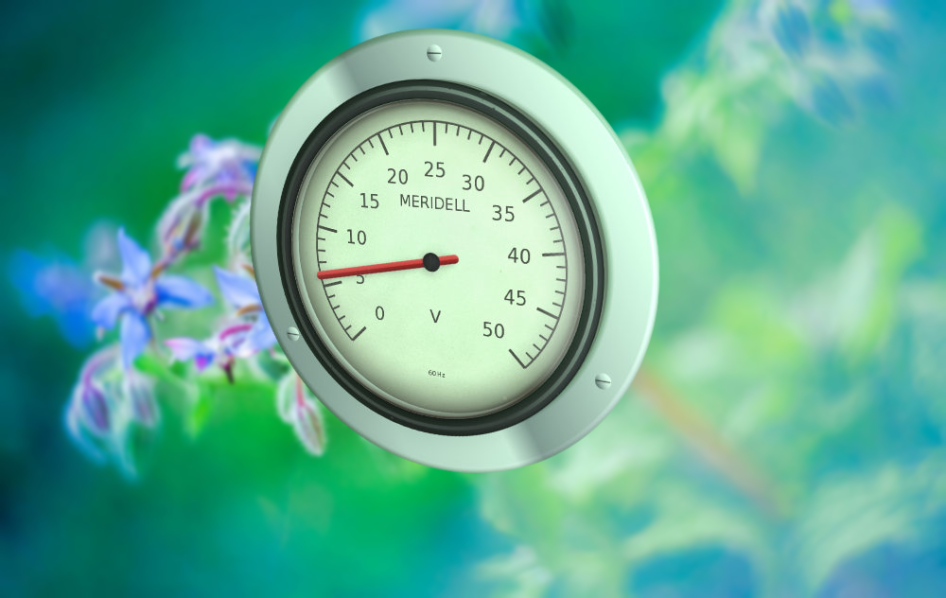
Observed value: {"value": 6, "unit": "V"}
